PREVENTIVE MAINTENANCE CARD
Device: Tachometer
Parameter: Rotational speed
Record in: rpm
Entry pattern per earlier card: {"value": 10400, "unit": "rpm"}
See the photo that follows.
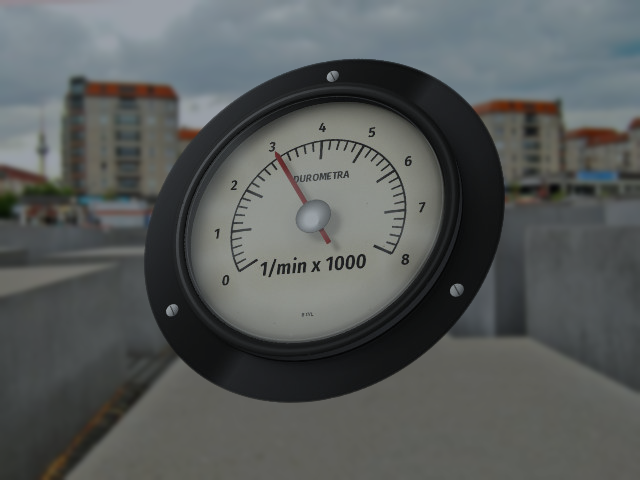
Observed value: {"value": 3000, "unit": "rpm"}
